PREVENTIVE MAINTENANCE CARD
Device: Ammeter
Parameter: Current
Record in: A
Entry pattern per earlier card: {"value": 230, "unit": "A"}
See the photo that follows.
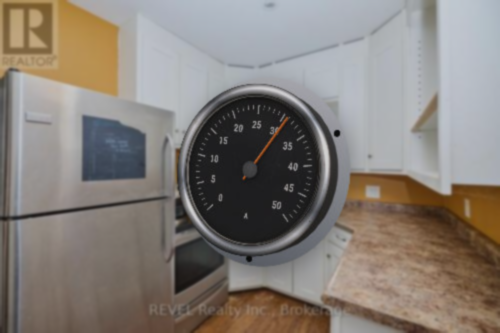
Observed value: {"value": 31, "unit": "A"}
